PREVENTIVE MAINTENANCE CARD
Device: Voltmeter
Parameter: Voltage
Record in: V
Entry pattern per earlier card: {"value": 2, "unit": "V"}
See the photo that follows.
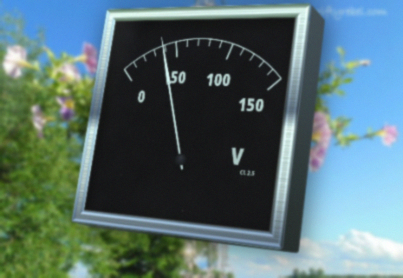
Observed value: {"value": 40, "unit": "V"}
